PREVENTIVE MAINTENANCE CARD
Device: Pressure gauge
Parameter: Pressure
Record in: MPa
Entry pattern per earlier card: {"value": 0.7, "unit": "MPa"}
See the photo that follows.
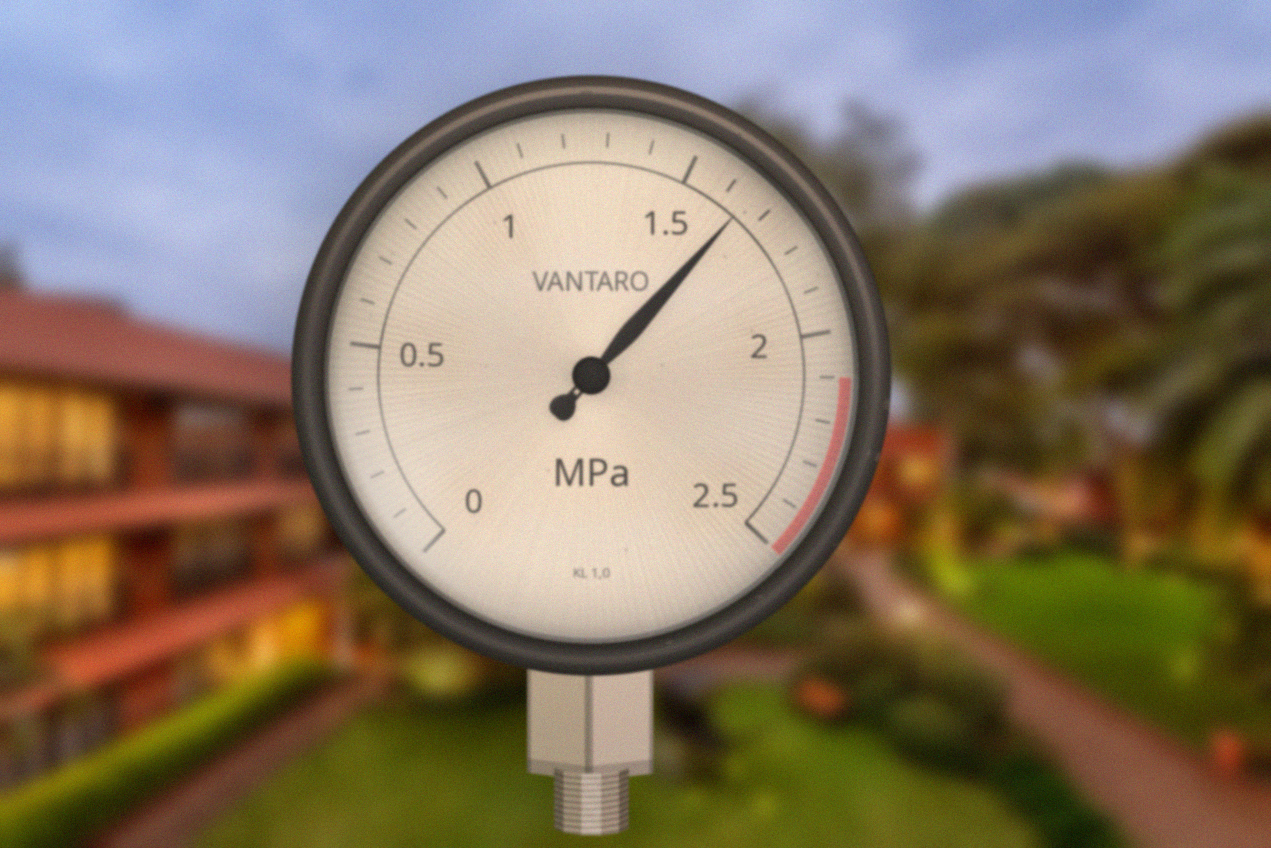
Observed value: {"value": 1.65, "unit": "MPa"}
